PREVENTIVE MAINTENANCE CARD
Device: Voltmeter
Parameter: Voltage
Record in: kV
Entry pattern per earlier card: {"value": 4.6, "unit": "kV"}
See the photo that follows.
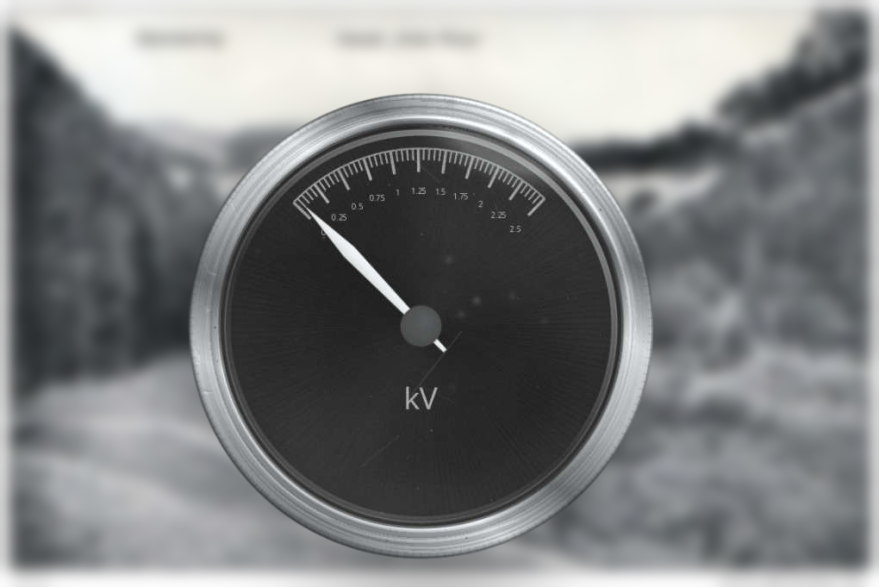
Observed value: {"value": 0.05, "unit": "kV"}
